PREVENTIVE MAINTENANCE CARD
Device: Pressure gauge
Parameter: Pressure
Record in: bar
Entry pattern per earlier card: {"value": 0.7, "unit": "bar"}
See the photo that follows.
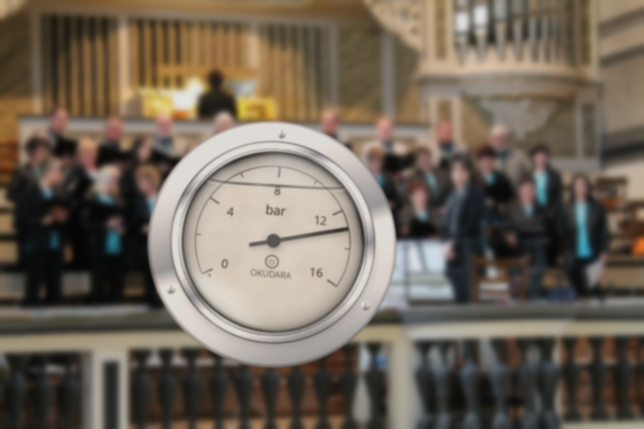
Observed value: {"value": 13, "unit": "bar"}
